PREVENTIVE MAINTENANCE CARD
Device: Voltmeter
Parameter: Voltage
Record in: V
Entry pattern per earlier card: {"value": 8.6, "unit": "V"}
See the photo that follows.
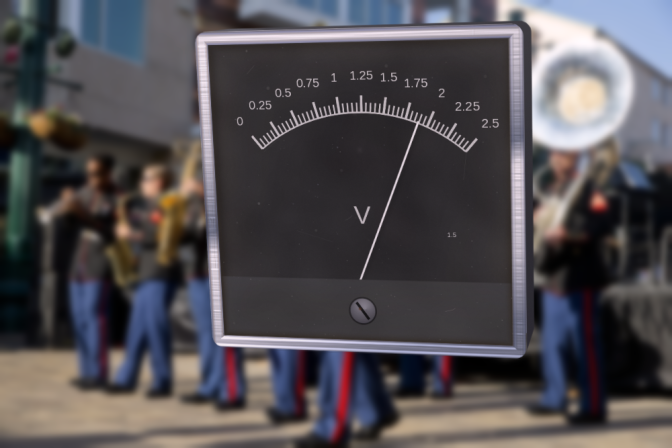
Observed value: {"value": 1.9, "unit": "V"}
